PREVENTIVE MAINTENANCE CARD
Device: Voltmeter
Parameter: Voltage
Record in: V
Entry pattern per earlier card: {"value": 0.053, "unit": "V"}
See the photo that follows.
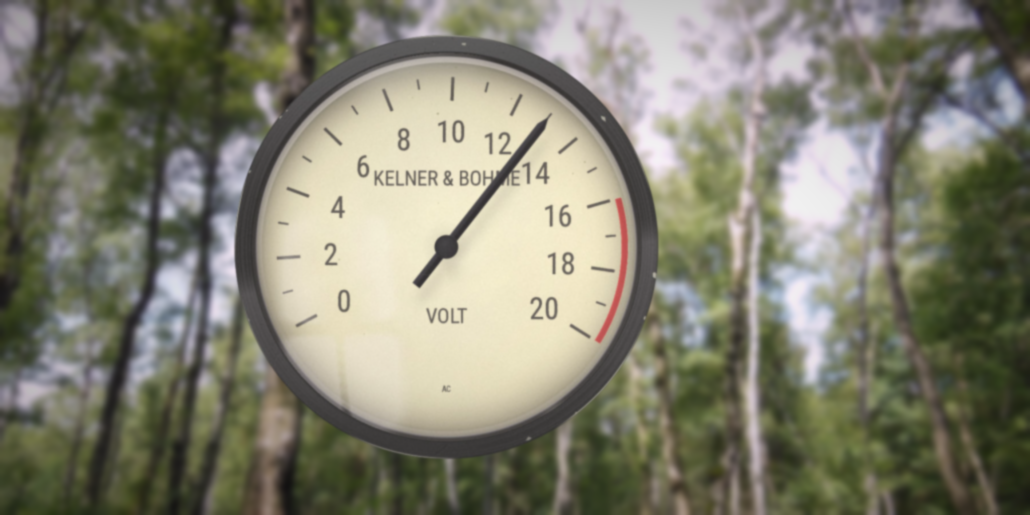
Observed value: {"value": 13, "unit": "V"}
